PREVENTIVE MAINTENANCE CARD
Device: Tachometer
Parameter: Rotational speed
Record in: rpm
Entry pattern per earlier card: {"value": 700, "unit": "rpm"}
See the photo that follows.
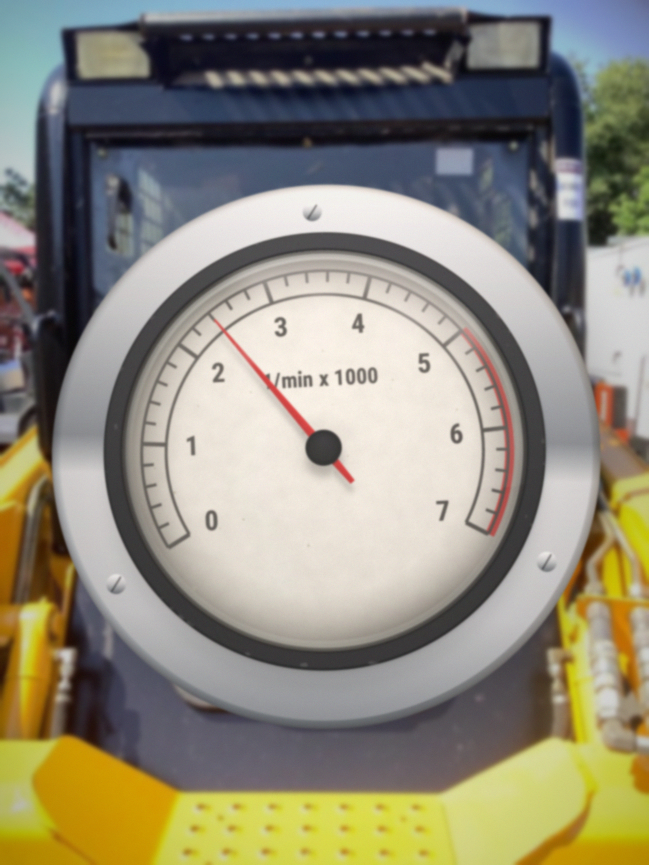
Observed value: {"value": 2400, "unit": "rpm"}
